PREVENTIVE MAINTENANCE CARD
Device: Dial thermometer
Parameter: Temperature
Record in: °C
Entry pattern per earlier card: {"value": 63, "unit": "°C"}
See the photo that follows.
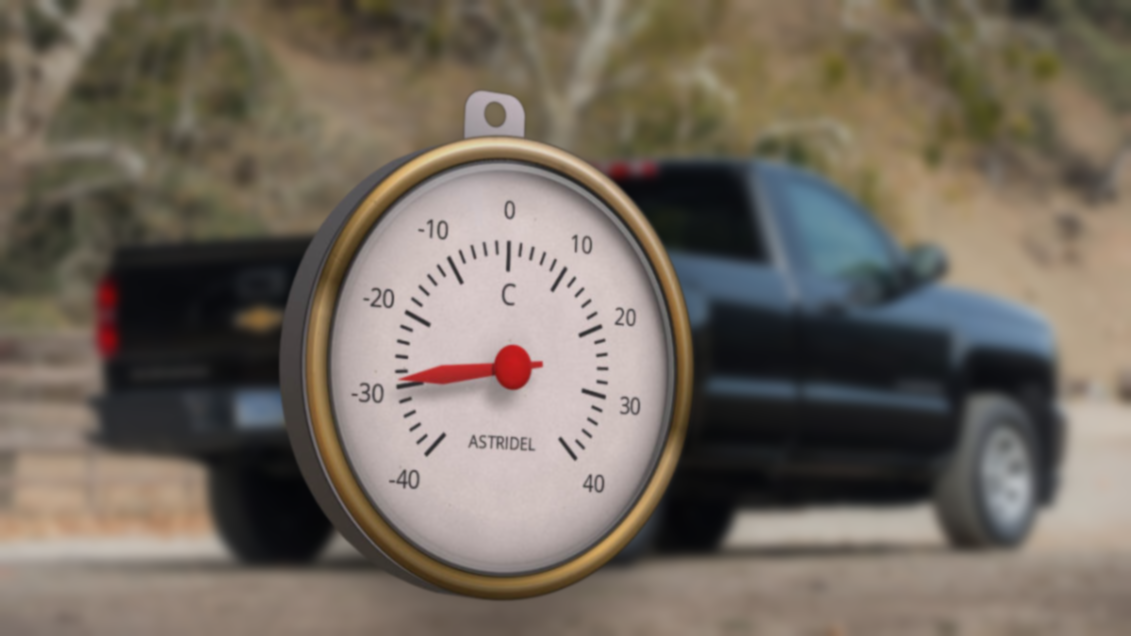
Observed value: {"value": -29, "unit": "°C"}
